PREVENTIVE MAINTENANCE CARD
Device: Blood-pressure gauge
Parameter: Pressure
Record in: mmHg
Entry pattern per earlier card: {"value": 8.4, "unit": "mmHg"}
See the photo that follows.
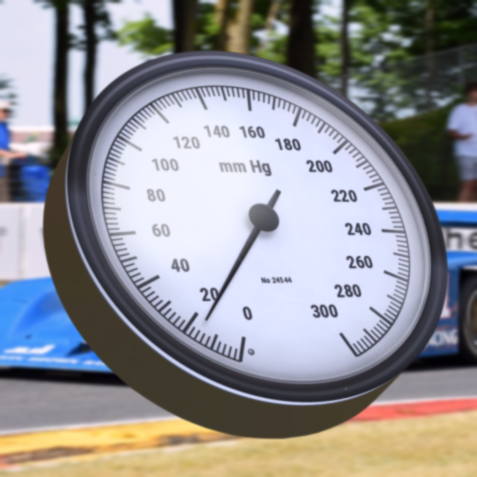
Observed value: {"value": 16, "unit": "mmHg"}
